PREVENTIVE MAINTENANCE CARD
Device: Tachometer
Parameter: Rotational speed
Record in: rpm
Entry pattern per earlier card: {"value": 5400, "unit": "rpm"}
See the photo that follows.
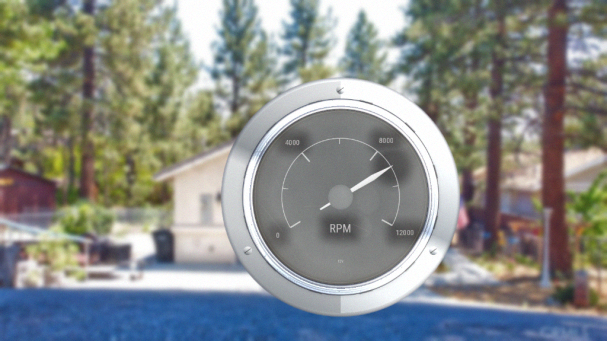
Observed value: {"value": 9000, "unit": "rpm"}
